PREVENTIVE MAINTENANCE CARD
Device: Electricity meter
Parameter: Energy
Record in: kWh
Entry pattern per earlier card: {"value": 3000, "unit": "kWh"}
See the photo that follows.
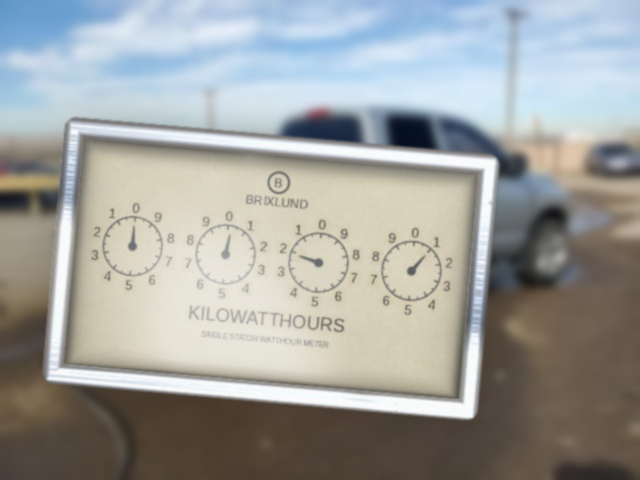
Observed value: {"value": 21, "unit": "kWh"}
